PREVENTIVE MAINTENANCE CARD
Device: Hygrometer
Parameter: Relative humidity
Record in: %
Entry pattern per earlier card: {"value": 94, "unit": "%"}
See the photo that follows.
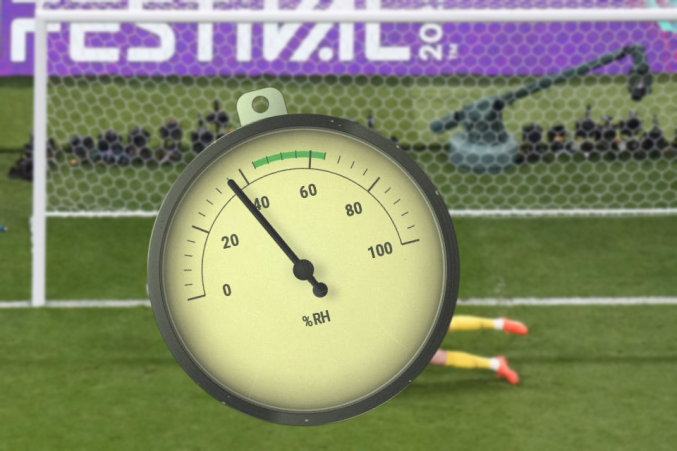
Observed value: {"value": 36, "unit": "%"}
